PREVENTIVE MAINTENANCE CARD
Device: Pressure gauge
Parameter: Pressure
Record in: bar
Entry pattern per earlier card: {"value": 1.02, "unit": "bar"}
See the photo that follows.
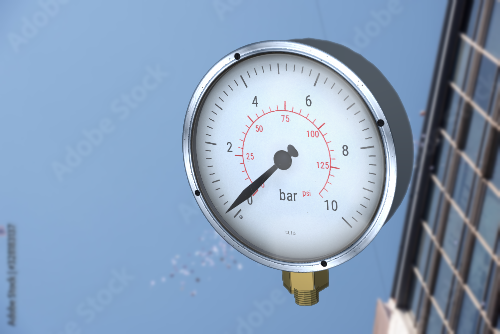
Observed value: {"value": 0.2, "unit": "bar"}
